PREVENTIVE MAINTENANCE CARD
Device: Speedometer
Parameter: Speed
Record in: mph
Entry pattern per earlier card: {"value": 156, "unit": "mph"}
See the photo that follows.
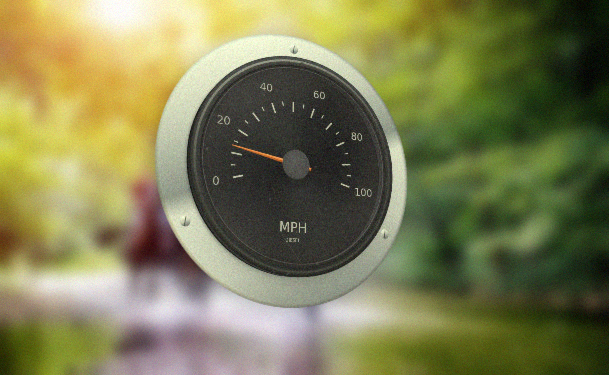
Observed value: {"value": 12.5, "unit": "mph"}
